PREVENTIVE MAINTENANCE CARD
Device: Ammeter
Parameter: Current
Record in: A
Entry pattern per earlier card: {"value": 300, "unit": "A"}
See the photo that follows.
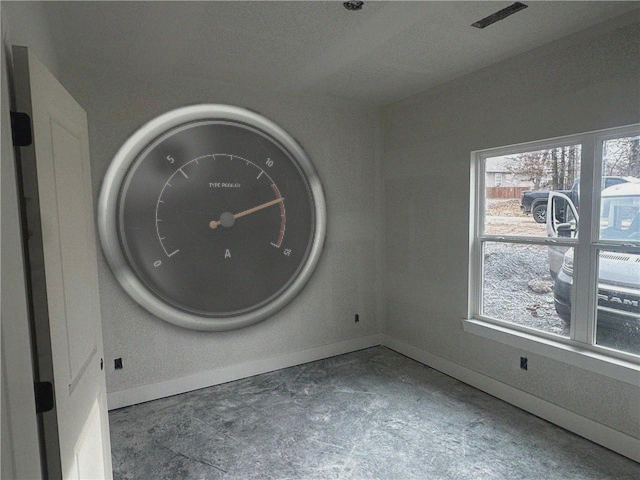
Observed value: {"value": 12, "unit": "A"}
